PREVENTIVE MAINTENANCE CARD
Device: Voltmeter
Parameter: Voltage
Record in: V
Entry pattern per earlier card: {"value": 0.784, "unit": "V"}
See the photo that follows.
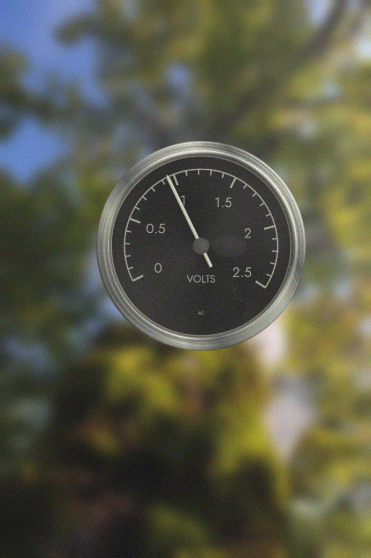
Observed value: {"value": 0.95, "unit": "V"}
